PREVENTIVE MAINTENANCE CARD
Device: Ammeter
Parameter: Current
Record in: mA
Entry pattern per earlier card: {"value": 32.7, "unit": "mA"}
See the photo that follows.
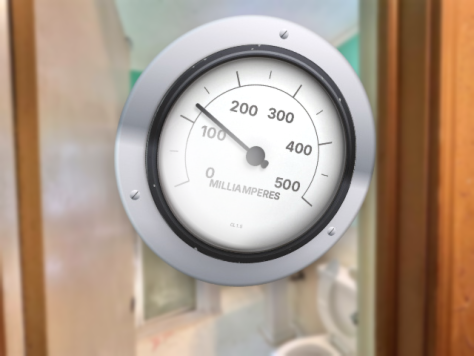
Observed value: {"value": 125, "unit": "mA"}
